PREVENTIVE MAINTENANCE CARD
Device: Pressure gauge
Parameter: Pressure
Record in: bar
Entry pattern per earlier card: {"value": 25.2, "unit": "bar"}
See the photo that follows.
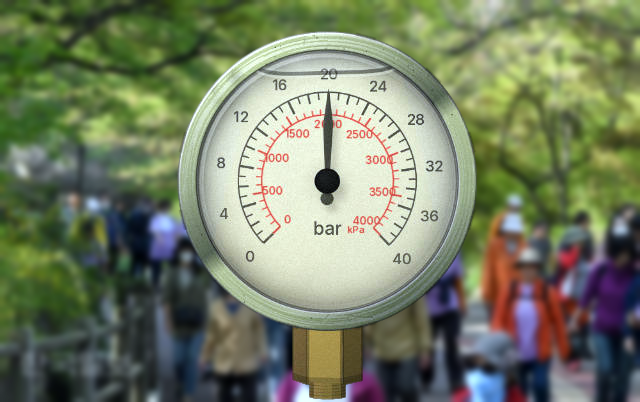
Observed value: {"value": 20, "unit": "bar"}
